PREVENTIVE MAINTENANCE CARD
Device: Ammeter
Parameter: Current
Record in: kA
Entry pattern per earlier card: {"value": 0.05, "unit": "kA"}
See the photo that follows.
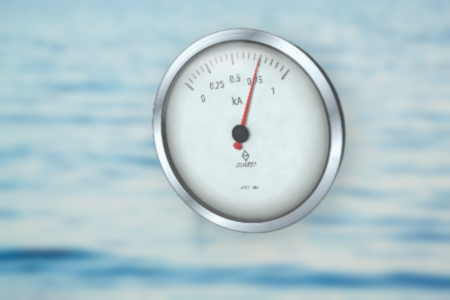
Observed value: {"value": 0.75, "unit": "kA"}
